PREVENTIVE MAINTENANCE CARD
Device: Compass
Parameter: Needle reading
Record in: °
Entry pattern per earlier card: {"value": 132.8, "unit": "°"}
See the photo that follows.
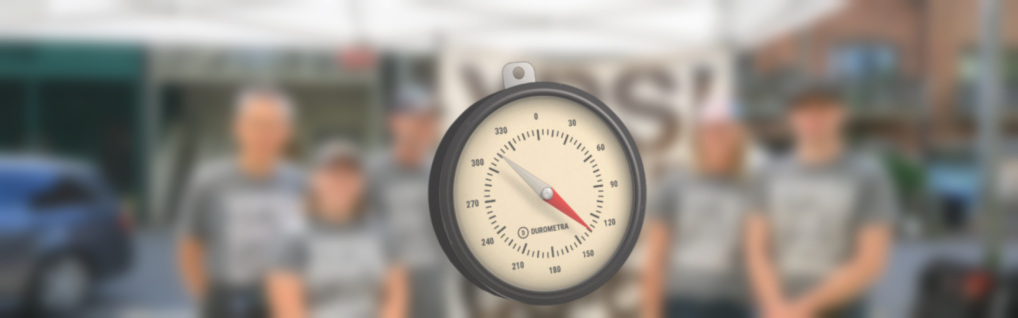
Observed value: {"value": 135, "unit": "°"}
